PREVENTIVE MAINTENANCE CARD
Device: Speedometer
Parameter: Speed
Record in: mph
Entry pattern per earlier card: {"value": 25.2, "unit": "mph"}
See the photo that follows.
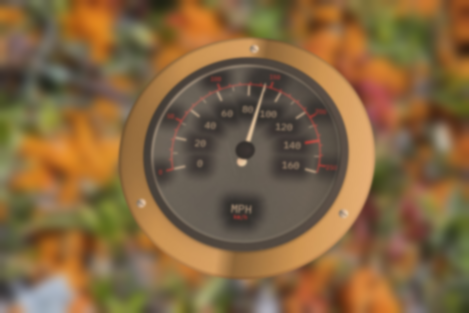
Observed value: {"value": 90, "unit": "mph"}
